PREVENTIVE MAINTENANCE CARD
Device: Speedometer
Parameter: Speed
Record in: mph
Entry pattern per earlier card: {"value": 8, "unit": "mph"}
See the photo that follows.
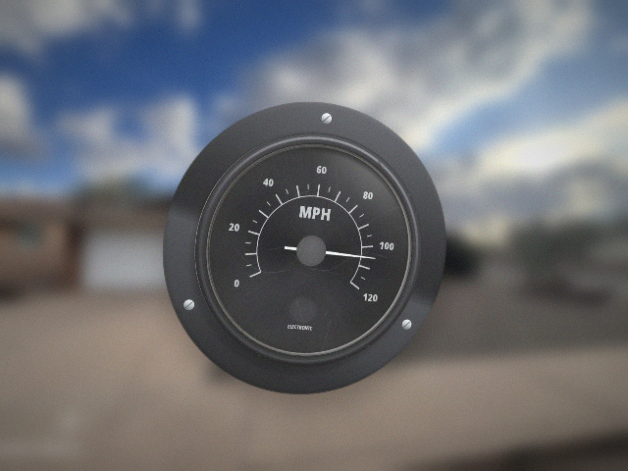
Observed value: {"value": 105, "unit": "mph"}
